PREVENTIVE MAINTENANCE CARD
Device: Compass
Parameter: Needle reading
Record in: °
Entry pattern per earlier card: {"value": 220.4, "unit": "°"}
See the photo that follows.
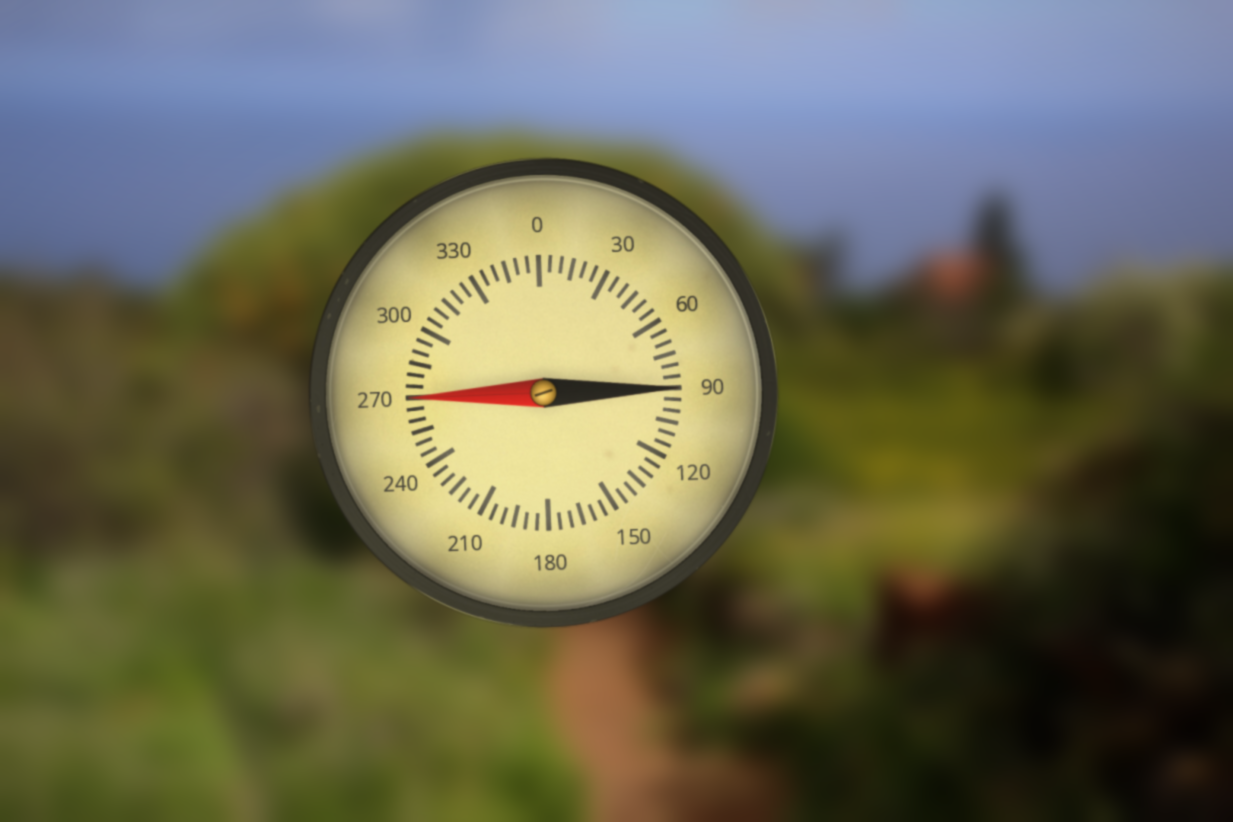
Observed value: {"value": 270, "unit": "°"}
